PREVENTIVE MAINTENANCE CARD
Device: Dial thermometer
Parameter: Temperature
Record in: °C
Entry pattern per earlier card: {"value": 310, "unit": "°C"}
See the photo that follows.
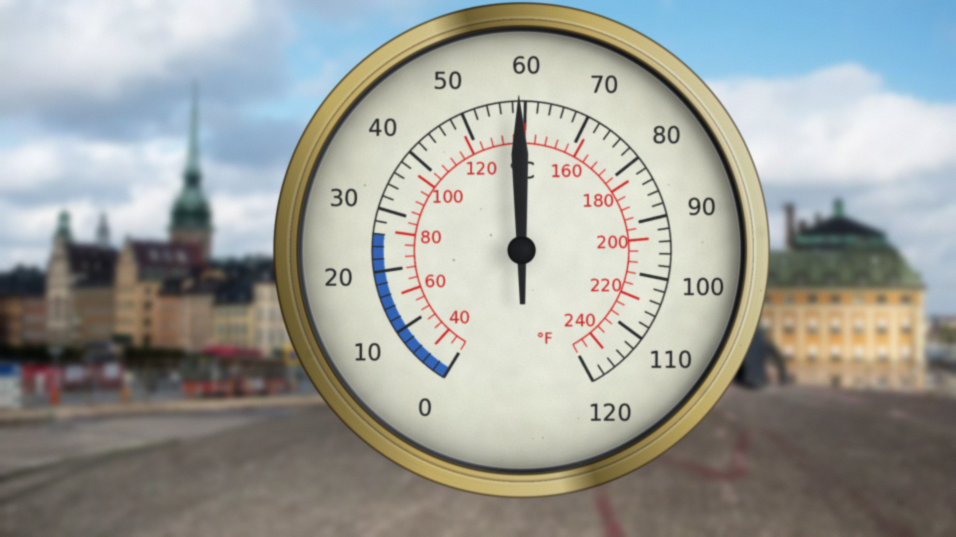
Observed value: {"value": 59, "unit": "°C"}
